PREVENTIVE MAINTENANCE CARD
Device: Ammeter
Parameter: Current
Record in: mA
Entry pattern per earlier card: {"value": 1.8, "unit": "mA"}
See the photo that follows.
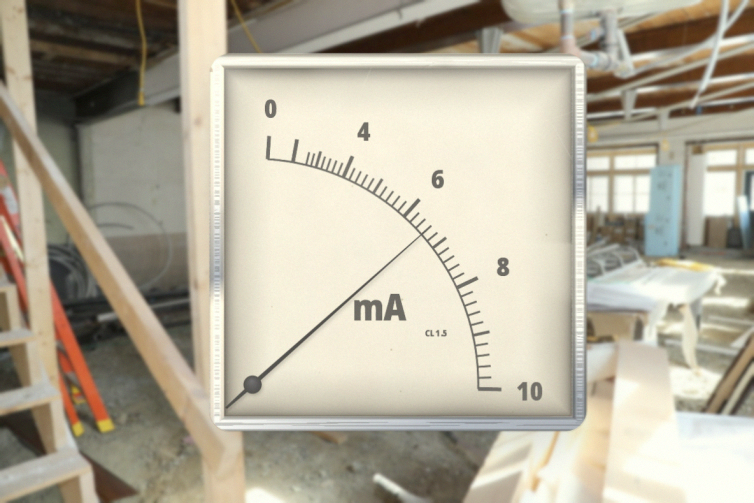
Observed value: {"value": 6.6, "unit": "mA"}
